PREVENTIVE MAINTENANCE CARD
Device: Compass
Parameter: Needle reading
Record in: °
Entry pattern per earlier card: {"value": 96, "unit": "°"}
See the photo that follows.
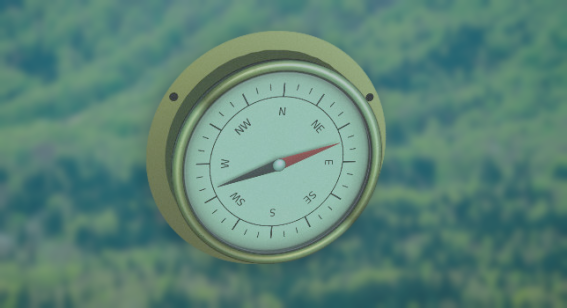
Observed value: {"value": 70, "unit": "°"}
